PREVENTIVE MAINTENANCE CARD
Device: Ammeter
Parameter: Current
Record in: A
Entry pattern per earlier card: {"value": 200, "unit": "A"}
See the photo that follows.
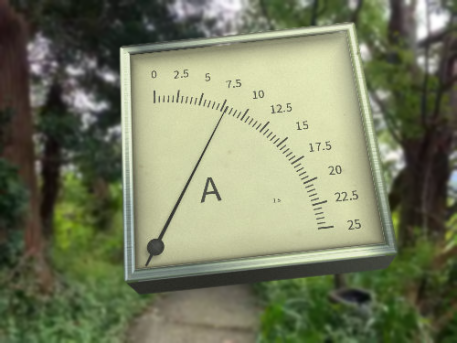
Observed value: {"value": 8, "unit": "A"}
